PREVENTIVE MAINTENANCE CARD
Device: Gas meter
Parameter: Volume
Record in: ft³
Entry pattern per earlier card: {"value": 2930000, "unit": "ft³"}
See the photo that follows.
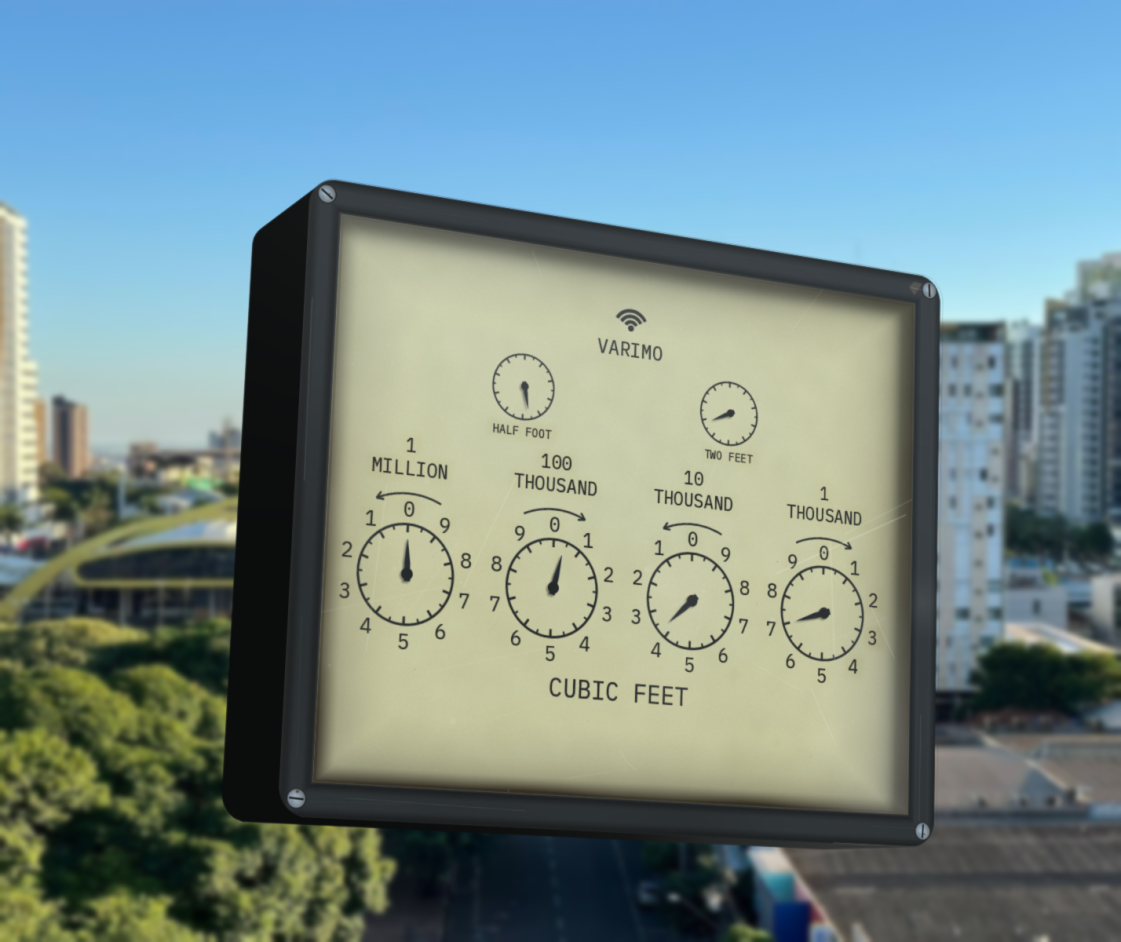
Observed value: {"value": 3700, "unit": "ft³"}
